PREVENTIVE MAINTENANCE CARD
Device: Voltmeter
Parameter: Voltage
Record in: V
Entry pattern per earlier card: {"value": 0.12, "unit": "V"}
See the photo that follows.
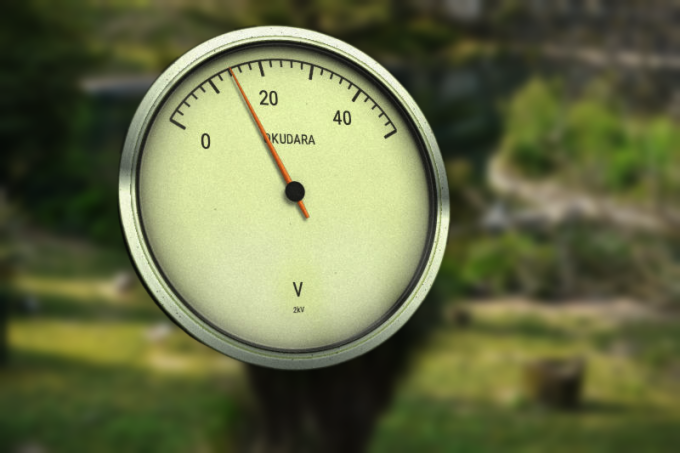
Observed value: {"value": 14, "unit": "V"}
